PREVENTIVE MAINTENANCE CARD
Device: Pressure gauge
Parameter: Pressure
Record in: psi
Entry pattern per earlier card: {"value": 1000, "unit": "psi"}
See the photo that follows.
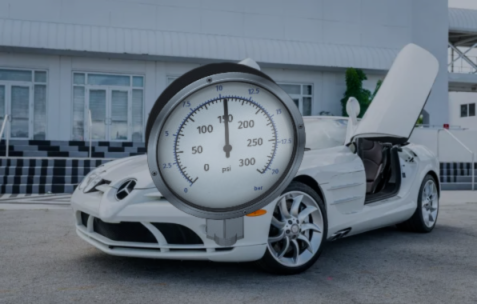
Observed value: {"value": 150, "unit": "psi"}
